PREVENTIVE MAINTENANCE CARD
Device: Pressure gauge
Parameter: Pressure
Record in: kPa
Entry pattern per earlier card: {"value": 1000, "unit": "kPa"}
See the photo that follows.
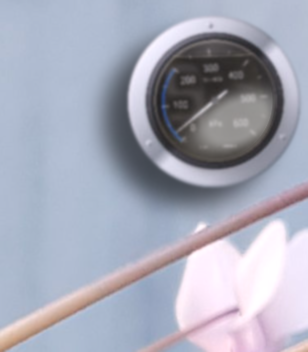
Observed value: {"value": 25, "unit": "kPa"}
